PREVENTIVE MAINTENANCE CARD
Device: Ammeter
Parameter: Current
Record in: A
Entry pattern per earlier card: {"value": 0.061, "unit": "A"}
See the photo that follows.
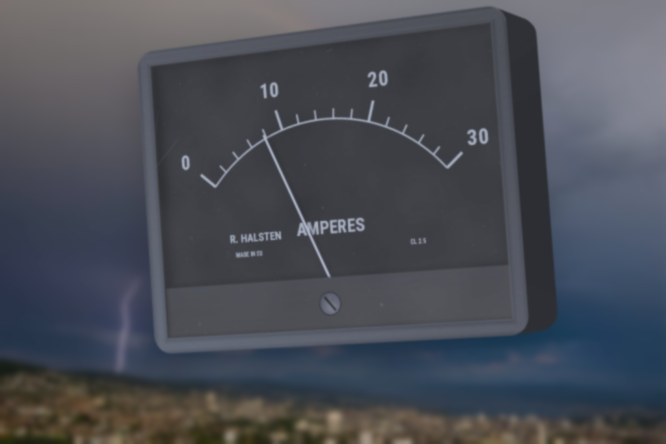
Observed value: {"value": 8, "unit": "A"}
